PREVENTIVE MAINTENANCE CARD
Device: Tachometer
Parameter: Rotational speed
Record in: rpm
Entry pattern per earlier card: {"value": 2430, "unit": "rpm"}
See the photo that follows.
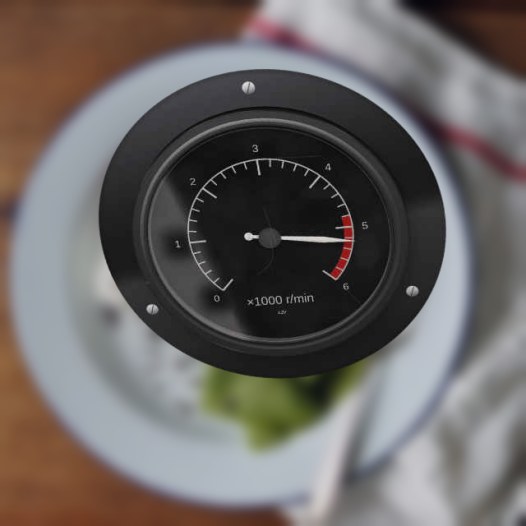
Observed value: {"value": 5200, "unit": "rpm"}
